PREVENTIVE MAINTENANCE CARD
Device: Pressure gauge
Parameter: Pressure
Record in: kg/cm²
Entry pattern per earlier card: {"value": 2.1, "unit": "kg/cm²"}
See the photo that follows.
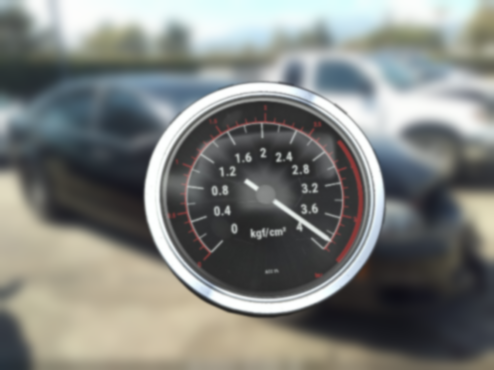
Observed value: {"value": 3.9, "unit": "kg/cm²"}
